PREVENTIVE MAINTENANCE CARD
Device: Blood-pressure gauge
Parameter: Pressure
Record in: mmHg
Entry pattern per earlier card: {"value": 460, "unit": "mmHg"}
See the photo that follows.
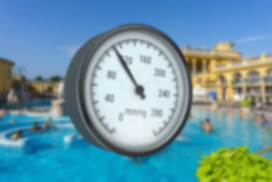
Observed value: {"value": 110, "unit": "mmHg"}
